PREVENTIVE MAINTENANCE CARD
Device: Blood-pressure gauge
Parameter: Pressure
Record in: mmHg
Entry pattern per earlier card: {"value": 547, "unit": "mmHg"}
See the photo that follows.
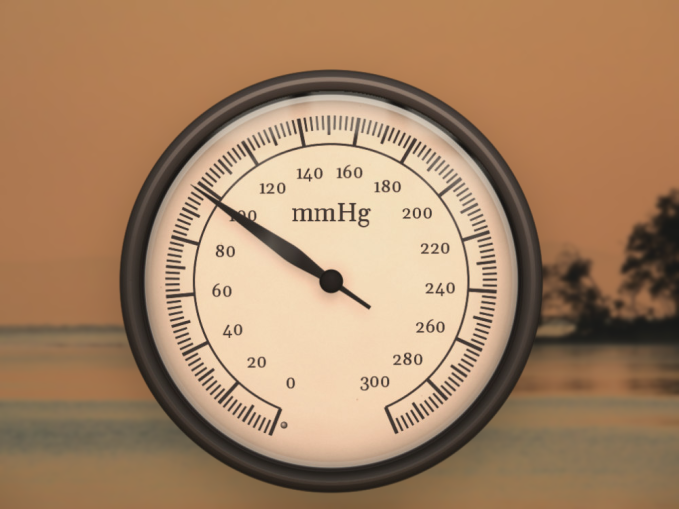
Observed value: {"value": 98, "unit": "mmHg"}
